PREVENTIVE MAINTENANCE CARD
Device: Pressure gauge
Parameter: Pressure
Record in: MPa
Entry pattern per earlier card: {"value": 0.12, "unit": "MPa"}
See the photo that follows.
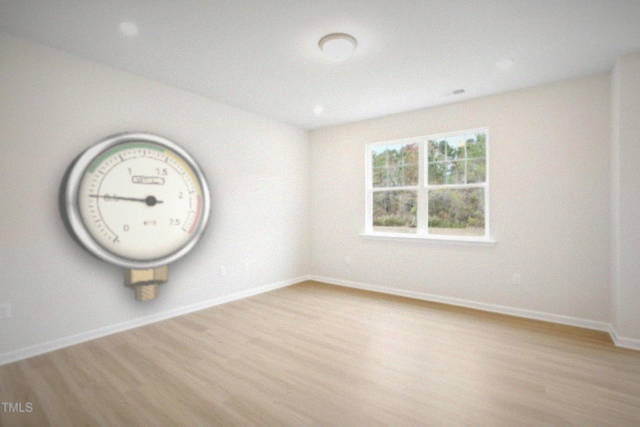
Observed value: {"value": 0.5, "unit": "MPa"}
